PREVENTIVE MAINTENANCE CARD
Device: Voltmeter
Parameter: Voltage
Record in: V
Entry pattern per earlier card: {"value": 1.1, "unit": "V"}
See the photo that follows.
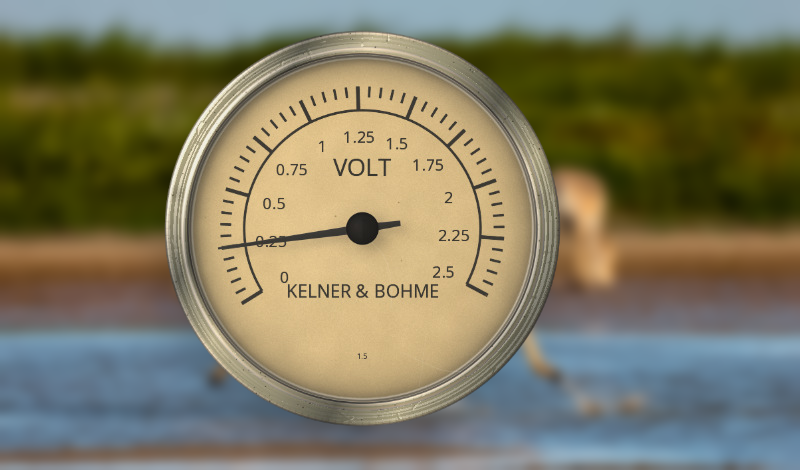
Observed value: {"value": 0.25, "unit": "V"}
